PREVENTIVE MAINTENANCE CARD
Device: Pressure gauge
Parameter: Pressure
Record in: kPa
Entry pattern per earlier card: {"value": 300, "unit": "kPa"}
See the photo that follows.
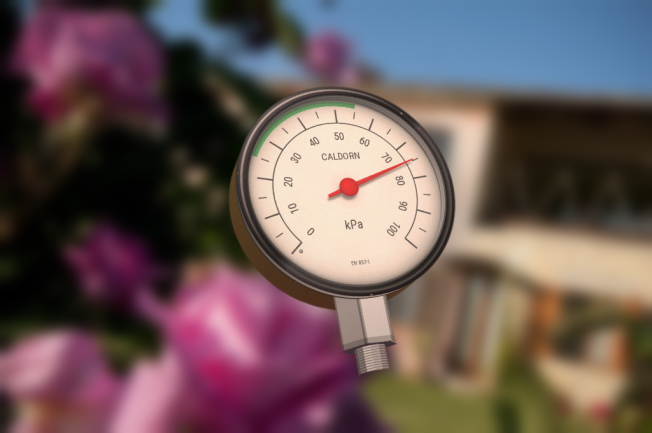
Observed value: {"value": 75, "unit": "kPa"}
